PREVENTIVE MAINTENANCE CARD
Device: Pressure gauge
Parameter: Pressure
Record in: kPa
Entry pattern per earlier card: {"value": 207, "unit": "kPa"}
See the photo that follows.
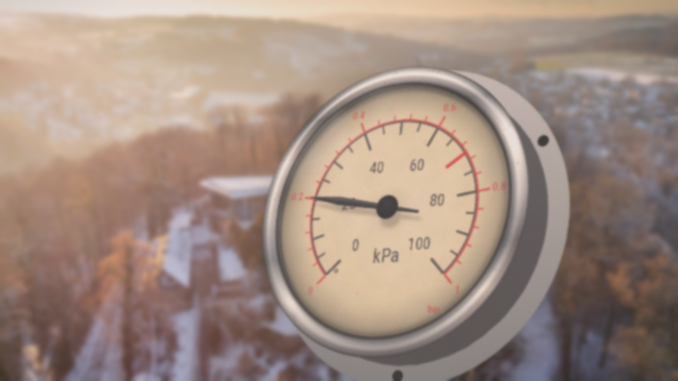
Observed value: {"value": 20, "unit": "kPa"}
